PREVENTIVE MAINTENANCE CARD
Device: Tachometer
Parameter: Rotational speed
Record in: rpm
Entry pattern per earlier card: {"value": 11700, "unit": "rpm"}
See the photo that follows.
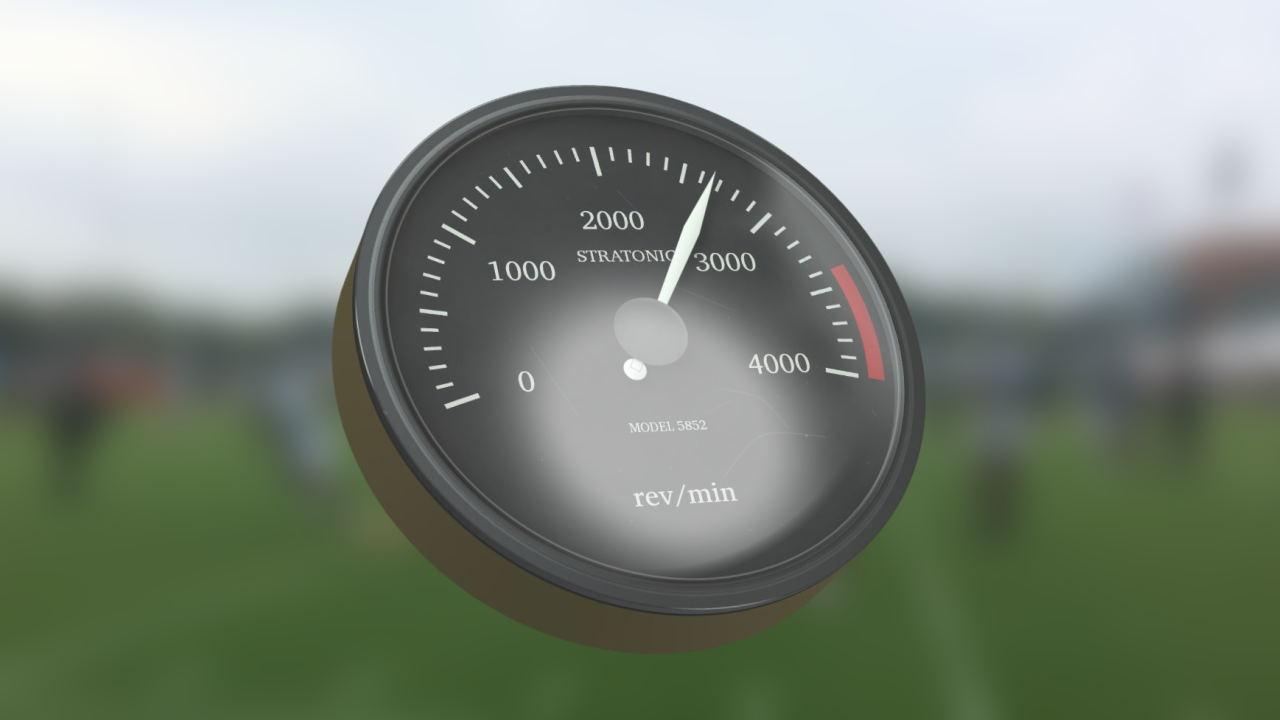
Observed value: {"value": 2650, "unit": "rpm"}
